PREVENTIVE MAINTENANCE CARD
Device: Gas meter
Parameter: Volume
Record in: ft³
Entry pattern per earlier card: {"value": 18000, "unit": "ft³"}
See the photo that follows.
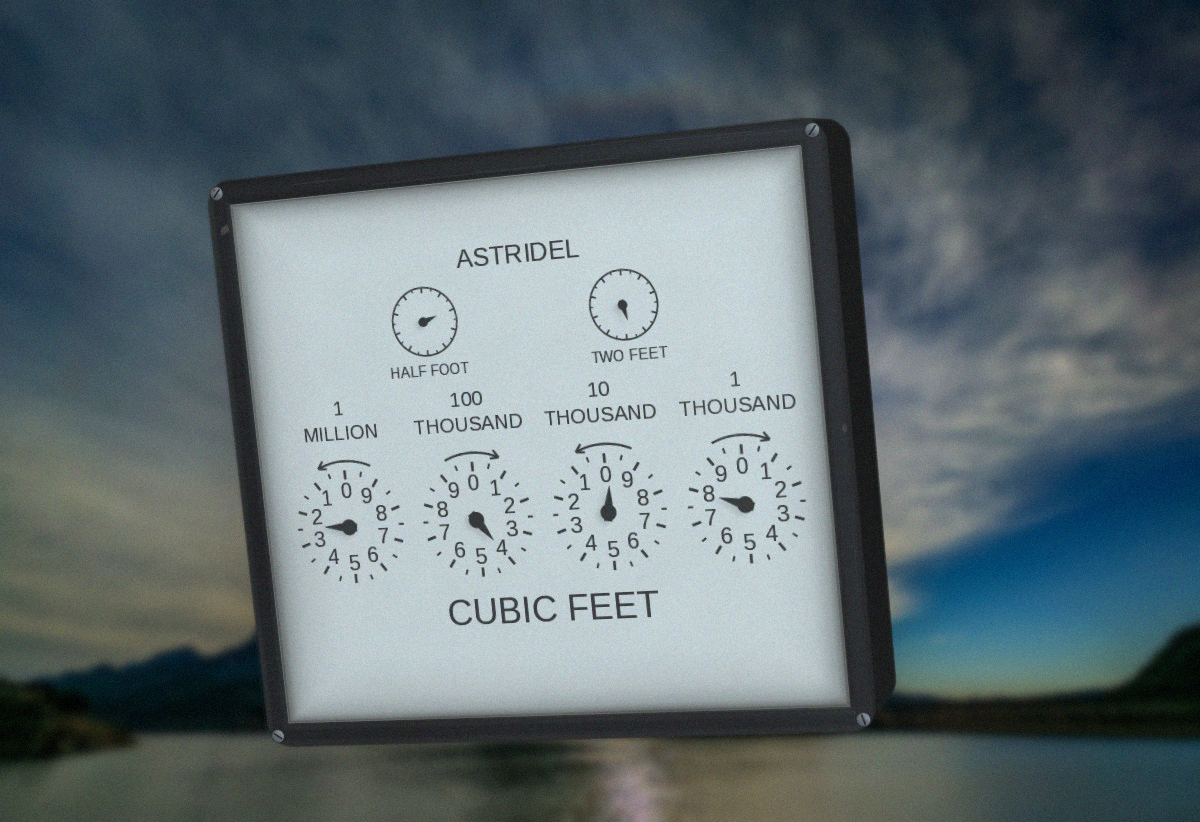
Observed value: {"value": 239800, "unit": "ft³"}
